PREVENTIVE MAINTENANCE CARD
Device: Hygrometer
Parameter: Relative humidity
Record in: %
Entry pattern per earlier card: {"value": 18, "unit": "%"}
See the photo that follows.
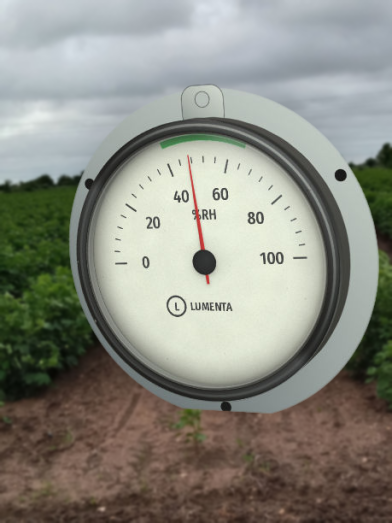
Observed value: {"value": 48, "unit": "%"}
